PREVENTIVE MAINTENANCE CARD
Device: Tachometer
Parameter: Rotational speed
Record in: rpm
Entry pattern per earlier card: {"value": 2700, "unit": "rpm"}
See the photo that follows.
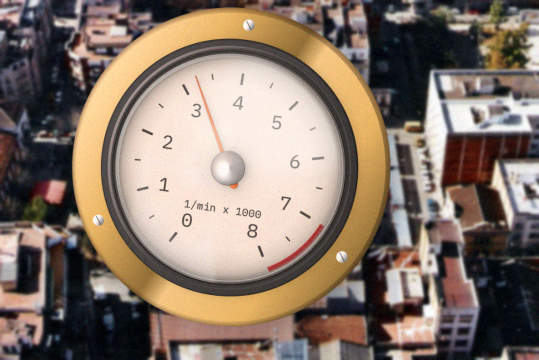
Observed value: {"value": 3250, "unit": "rpm"}
